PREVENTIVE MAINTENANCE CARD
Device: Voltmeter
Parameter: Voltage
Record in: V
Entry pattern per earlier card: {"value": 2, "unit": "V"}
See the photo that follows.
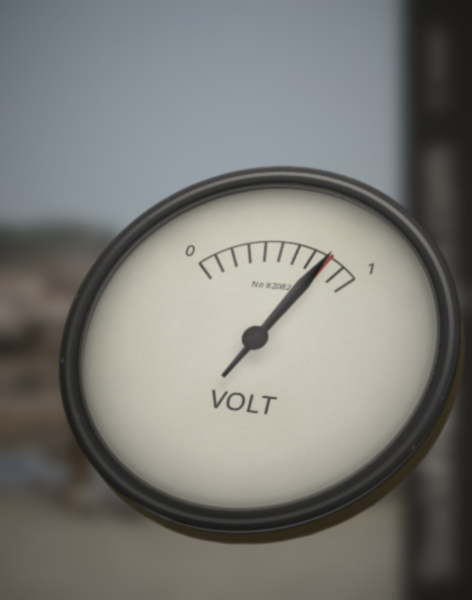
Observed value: {"value": 0.8, "unit": "V"}
